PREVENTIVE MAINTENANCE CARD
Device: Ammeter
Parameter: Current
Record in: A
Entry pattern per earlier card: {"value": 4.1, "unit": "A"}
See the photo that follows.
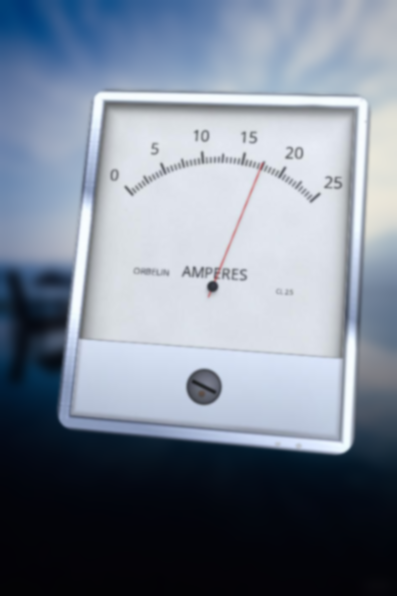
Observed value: {"value": 17.5, "unit": "A"}
